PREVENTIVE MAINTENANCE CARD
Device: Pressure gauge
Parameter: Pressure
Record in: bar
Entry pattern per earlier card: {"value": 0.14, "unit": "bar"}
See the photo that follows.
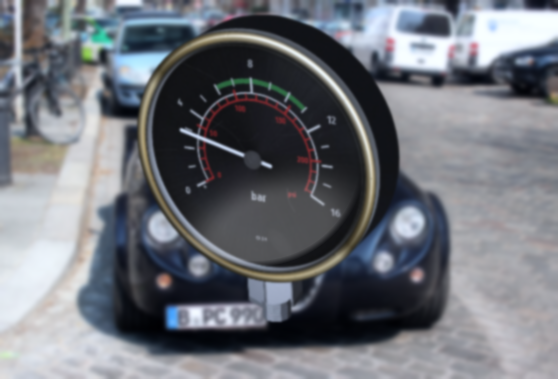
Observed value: {"value": 3, "unit": "bar"}
